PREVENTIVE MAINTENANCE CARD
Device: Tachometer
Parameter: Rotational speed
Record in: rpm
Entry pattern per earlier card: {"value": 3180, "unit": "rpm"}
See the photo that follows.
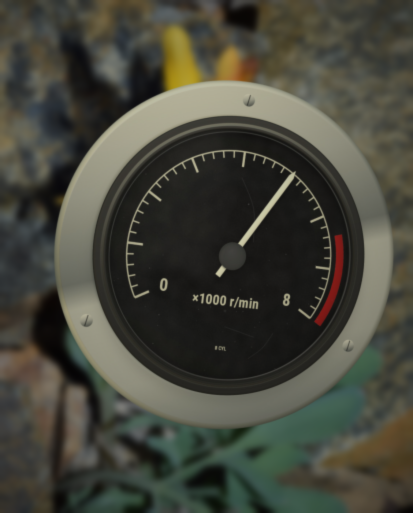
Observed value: {"value": 5000, "unit": "rpm"}
